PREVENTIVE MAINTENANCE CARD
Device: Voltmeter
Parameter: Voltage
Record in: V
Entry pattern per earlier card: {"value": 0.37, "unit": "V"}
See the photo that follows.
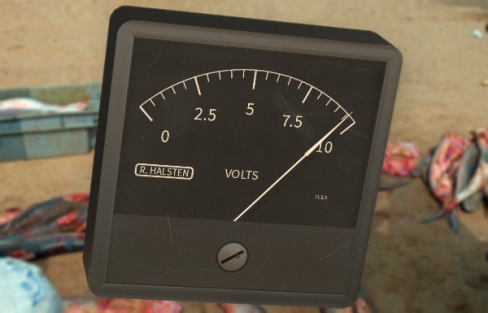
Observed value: {"value": 9.5, "unit": "V"}
